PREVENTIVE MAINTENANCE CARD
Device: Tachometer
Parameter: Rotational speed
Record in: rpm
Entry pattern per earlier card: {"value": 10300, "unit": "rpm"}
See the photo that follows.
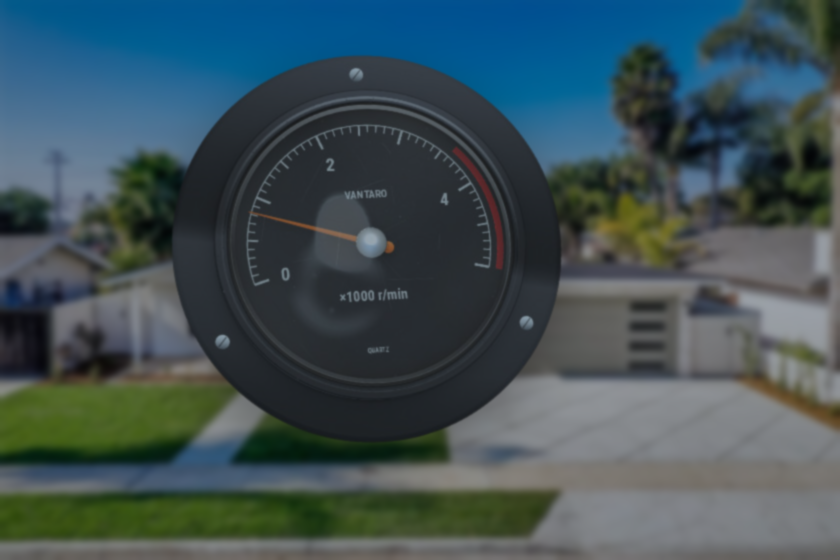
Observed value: {"value": 800, "unit": "rpm"}
